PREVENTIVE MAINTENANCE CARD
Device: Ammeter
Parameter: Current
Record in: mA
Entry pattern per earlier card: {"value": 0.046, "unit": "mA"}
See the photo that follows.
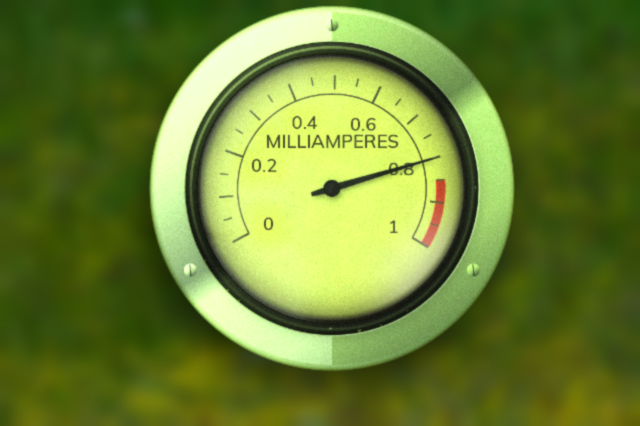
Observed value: {"value": 0.8, "unit": "mA"}
